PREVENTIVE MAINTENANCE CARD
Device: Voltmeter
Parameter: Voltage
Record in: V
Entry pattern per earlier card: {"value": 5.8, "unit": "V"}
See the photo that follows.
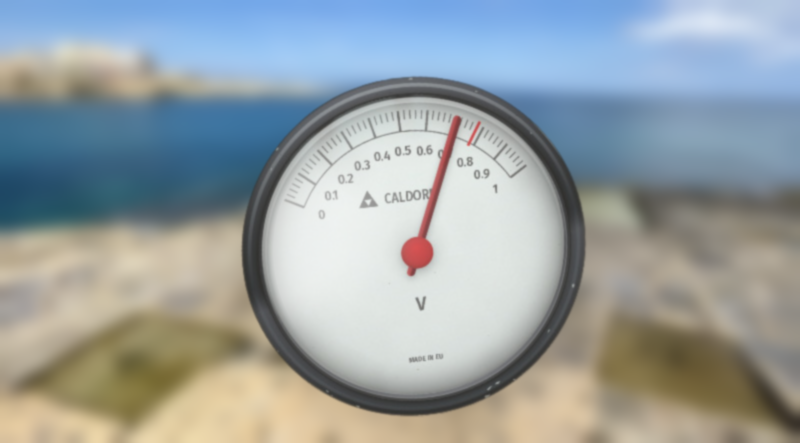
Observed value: {"value": 0.7, "unit": "V"}
